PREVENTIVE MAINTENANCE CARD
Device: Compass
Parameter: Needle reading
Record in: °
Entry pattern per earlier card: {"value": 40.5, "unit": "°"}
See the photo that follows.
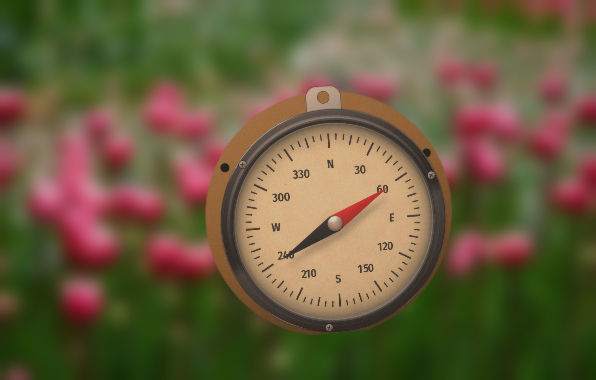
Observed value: {"value": 60, "unit": "°"}
